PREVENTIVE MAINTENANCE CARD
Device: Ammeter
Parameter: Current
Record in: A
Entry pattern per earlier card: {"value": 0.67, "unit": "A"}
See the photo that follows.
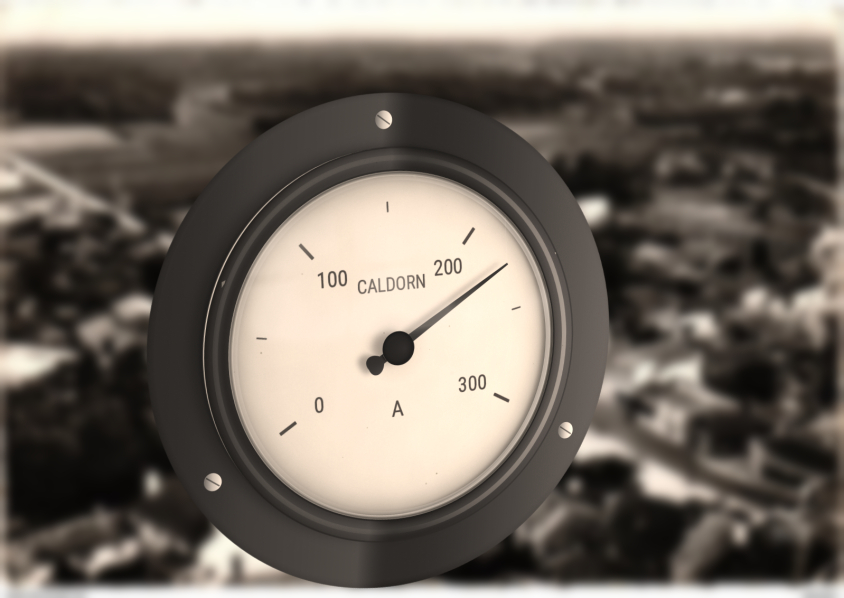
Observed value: {"value": 225, "unit": "A"}
